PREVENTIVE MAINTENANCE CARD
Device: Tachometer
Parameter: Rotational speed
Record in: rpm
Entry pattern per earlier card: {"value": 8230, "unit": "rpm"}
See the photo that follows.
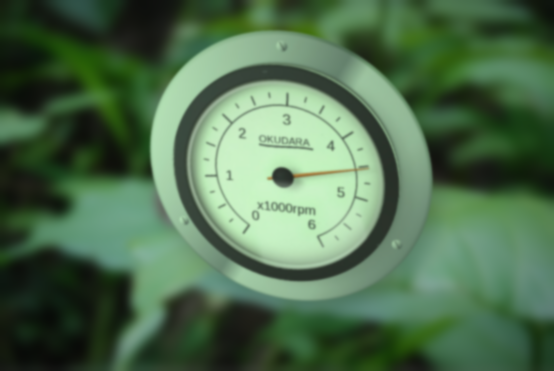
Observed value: {"value": 4500, "unit": "rpm"}
